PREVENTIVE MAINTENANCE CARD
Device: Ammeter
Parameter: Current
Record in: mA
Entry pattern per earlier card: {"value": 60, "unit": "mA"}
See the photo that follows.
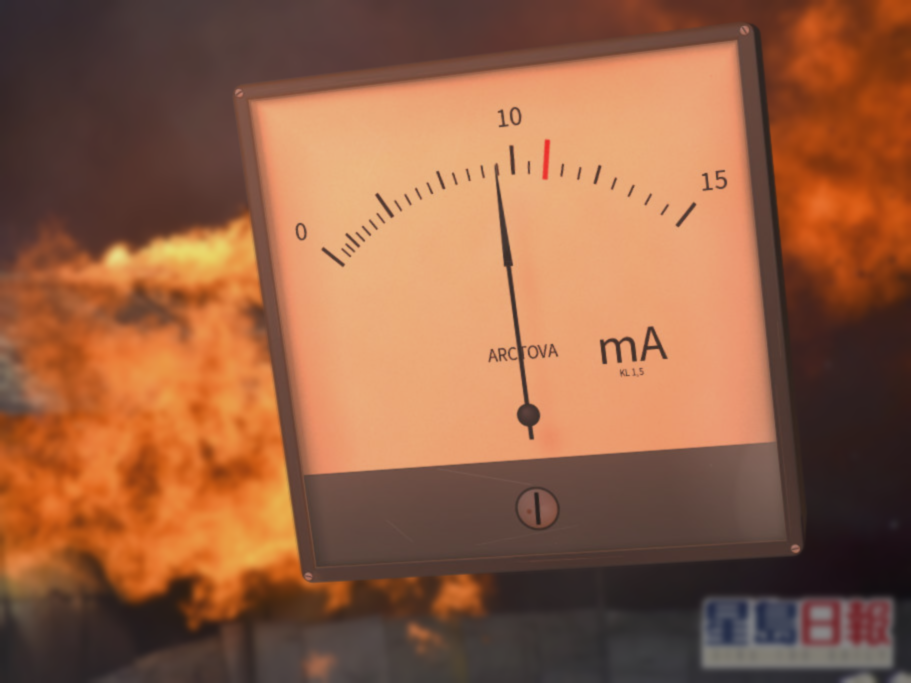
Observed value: {"value": 9.5, "unit": "mA"}
